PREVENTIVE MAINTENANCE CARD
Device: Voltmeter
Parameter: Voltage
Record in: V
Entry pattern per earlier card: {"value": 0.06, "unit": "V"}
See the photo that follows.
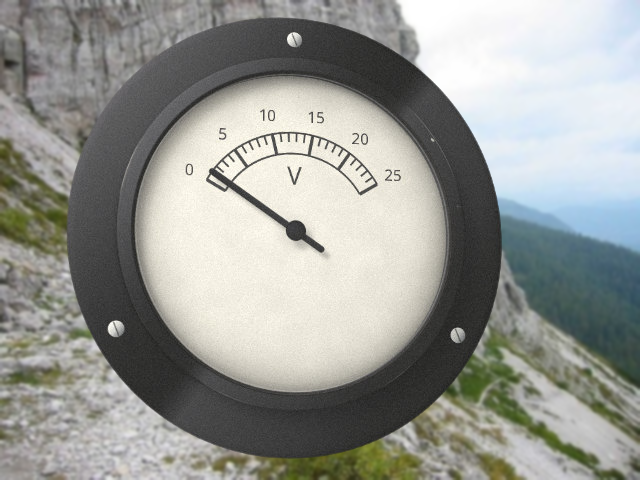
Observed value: {"value": 1, "unit": "V"}
